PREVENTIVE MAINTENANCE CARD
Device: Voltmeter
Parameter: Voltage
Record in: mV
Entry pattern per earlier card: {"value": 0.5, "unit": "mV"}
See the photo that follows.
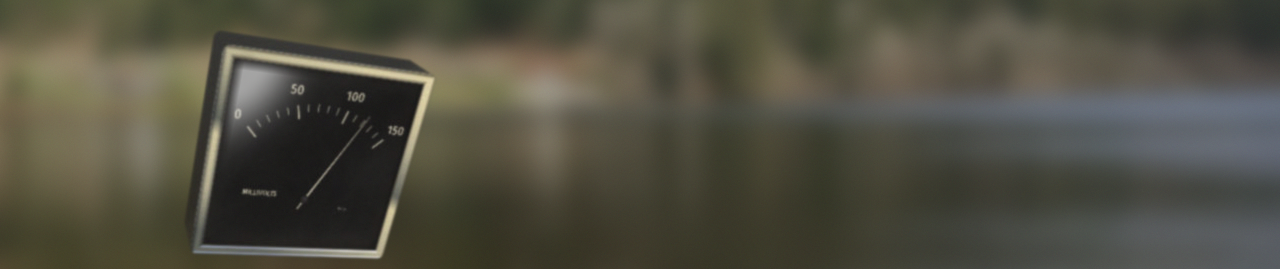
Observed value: {"value": 120, "unit": "mV"}
